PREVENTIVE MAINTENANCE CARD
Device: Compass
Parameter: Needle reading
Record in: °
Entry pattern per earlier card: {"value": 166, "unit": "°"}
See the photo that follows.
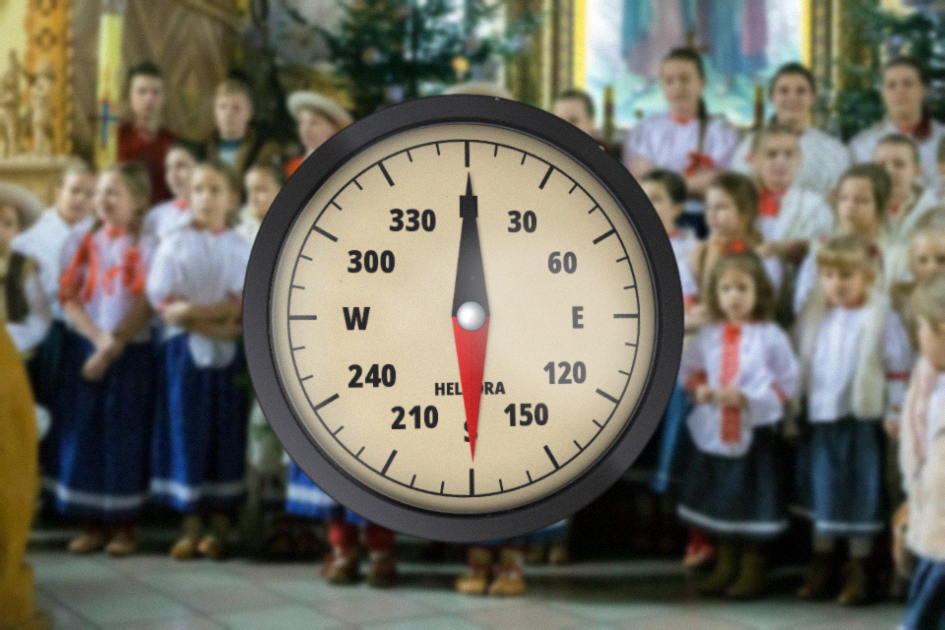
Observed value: {"value": 180, "unit": "°"}
